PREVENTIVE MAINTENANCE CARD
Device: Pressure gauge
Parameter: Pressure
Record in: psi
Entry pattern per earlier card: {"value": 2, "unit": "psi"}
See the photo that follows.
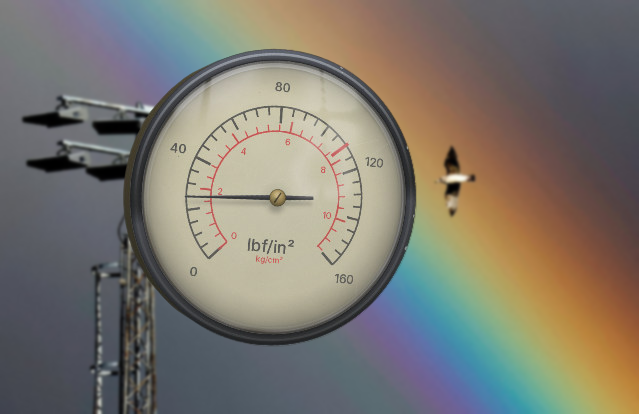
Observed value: {"value": 25, "unit": "psi"}
